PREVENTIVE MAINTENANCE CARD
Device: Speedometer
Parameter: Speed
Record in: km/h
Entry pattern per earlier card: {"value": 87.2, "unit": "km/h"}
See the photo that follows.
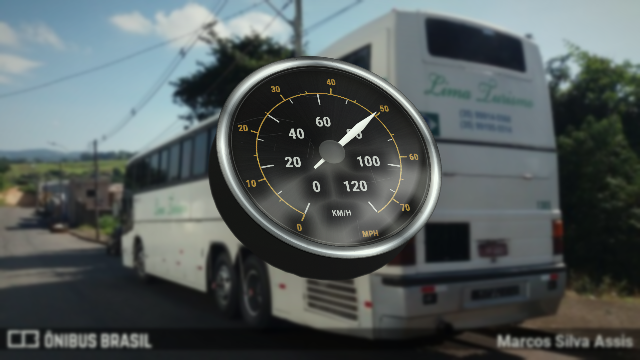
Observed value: {"value": 80, "unit": "km/h"}
